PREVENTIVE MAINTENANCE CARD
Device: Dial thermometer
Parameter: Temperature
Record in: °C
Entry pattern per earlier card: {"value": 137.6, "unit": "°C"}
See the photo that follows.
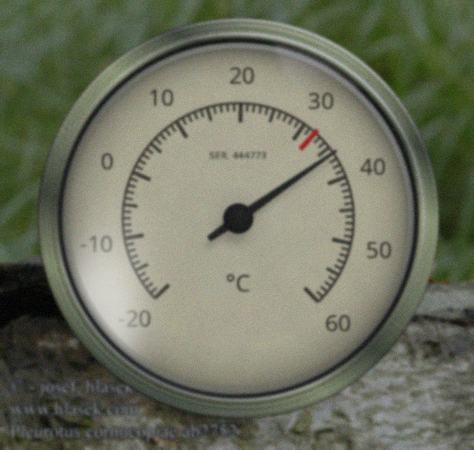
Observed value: {"value": 36, "unit": "°C"}
